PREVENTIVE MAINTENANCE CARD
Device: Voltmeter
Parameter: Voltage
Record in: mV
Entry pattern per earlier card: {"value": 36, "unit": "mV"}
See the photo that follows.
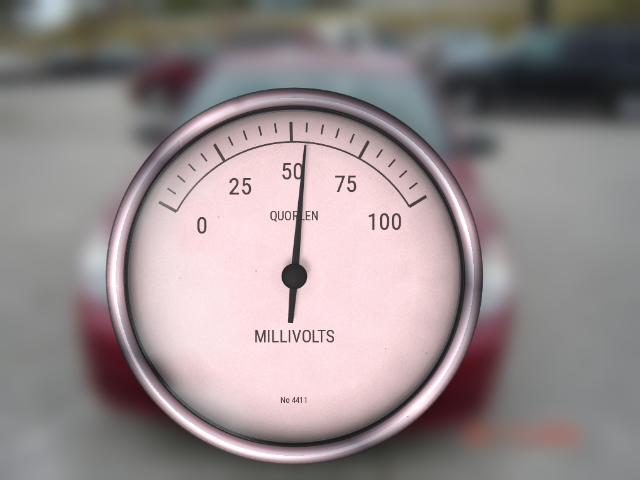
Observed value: {"value": 55, "unit": "mV"}
